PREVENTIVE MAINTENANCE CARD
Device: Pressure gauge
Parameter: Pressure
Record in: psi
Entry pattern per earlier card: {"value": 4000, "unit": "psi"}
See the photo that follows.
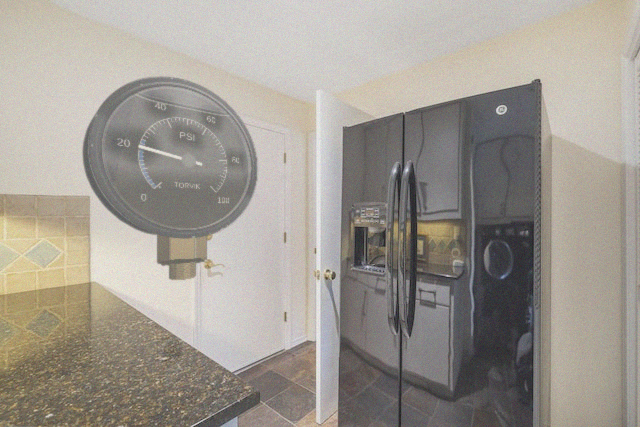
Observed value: {"value": 20, "unit": "psi"}
